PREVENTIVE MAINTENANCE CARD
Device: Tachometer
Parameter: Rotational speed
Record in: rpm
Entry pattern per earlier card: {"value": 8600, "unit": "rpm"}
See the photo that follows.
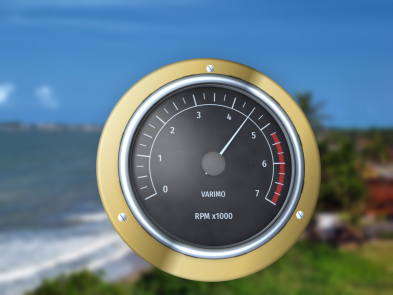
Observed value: {"value": 4500, "unit": "rpm"}
